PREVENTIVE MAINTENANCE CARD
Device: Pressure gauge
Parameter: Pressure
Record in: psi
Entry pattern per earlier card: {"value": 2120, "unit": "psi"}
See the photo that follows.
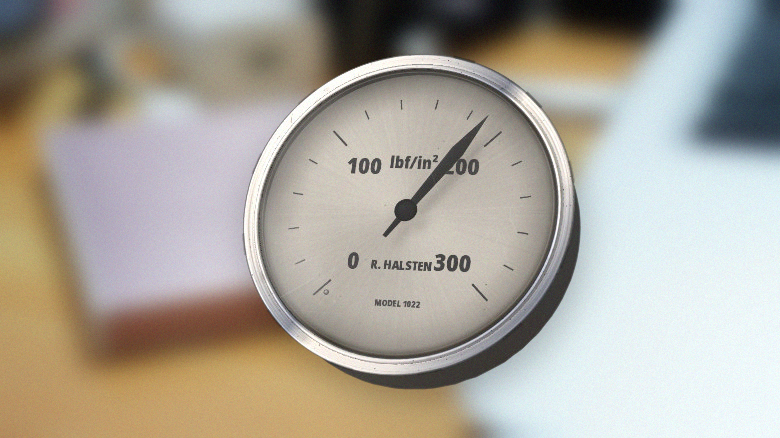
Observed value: {"value": 190, "unit": "psi"}
